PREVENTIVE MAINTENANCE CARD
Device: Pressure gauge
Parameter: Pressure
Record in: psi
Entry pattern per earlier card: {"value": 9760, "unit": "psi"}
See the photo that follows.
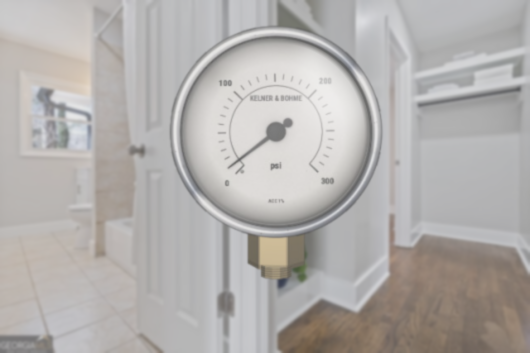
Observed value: {"value": 10, "unit": "psi"}
